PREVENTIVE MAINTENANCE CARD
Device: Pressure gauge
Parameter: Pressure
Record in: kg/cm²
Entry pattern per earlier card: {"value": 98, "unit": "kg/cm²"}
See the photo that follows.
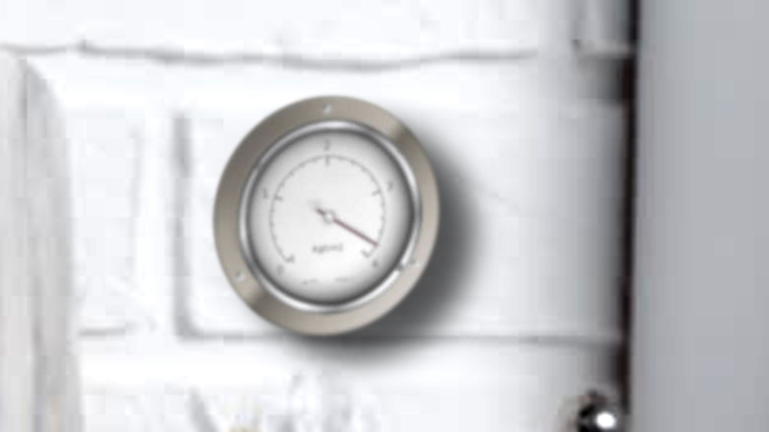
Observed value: {"value": 3.8, "unit": "kg/cm²"}
